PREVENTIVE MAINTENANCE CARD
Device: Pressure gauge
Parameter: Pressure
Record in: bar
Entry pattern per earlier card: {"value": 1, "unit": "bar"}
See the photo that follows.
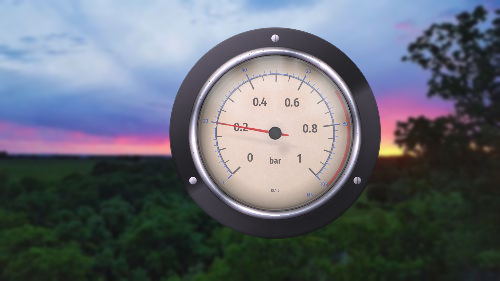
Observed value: {"value": 0.2, "unit": "bar"}
